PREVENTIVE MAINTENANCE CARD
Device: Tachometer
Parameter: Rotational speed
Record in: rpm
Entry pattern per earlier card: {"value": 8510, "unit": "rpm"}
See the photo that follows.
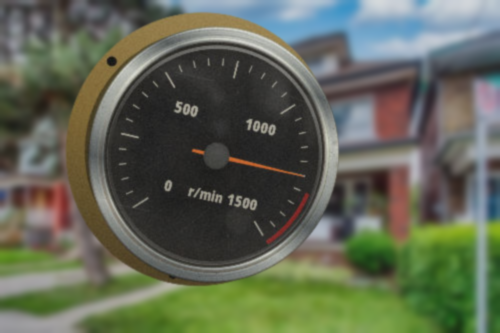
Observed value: {"value": 1250, "unit": "rpm"}
